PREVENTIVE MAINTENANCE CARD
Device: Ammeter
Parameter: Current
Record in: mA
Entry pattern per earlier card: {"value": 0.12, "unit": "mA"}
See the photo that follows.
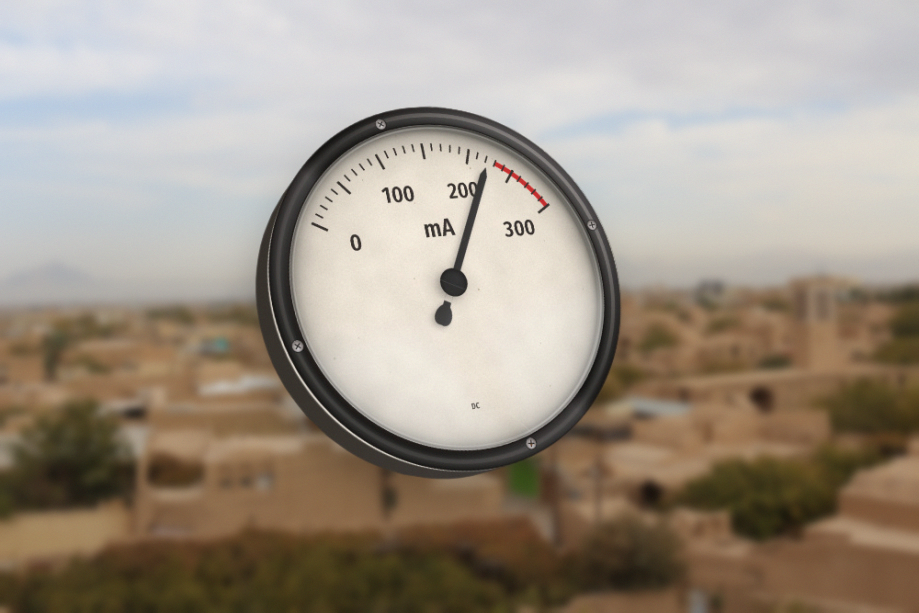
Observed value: {"value": 220, "unit": "mA"}
